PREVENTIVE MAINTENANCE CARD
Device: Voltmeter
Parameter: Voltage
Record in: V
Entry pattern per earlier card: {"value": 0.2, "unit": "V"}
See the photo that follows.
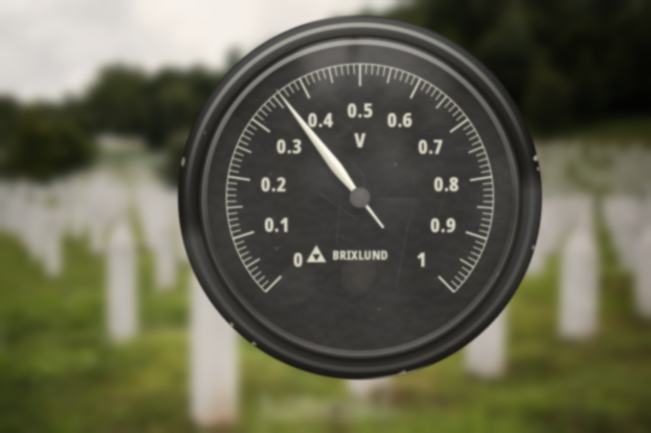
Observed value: {"value": 0.36, "unit": "V"}
